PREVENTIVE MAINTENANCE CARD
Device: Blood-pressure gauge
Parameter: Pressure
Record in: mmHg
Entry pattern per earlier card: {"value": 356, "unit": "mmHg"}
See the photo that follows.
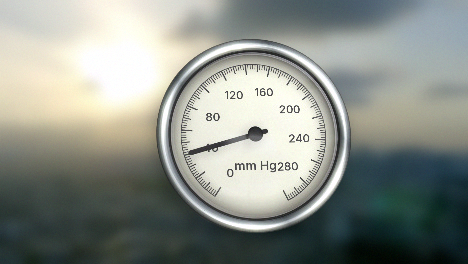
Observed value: {"value": 40, "unit": "mmHg"}
